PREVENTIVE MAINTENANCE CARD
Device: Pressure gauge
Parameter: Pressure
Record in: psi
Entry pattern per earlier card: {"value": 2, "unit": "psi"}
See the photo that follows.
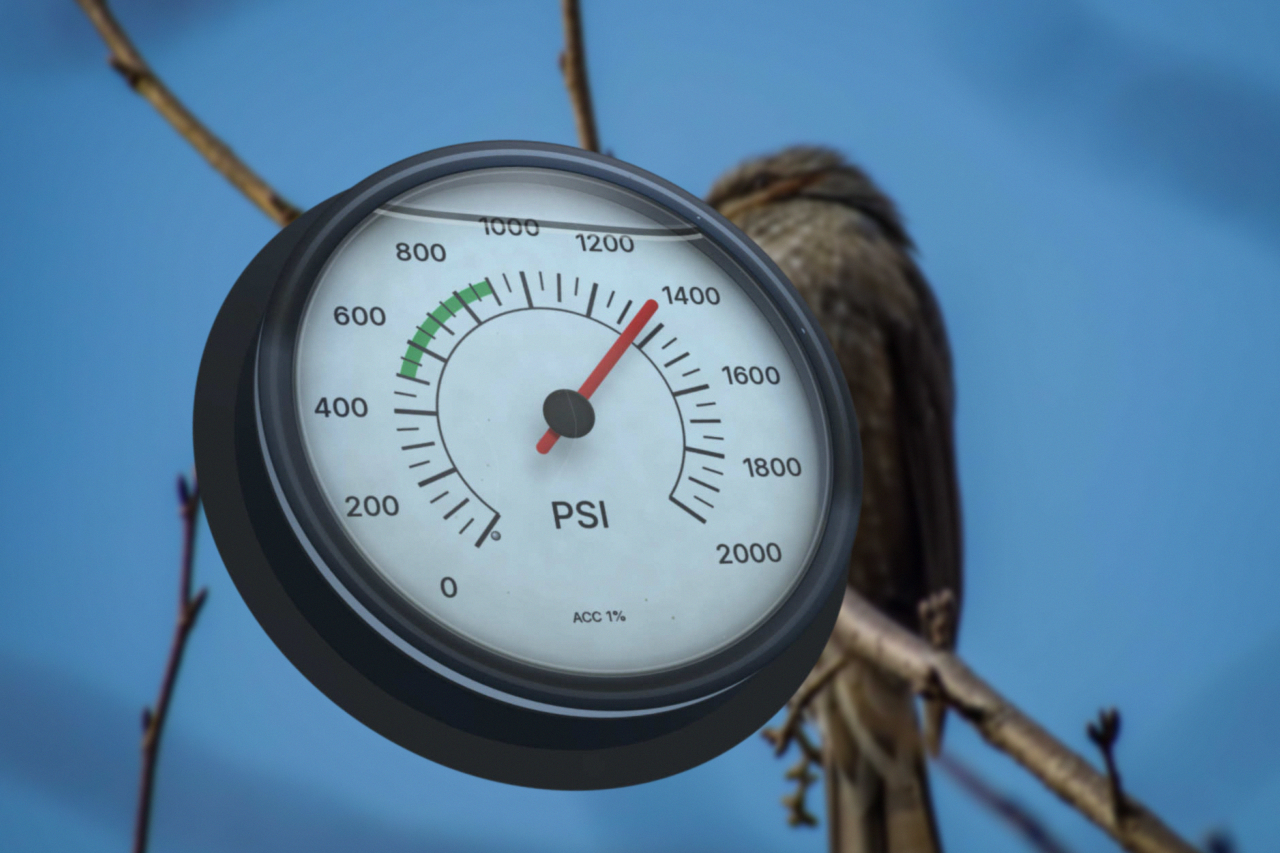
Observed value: {"value": 1350, "unit": "psi"}
